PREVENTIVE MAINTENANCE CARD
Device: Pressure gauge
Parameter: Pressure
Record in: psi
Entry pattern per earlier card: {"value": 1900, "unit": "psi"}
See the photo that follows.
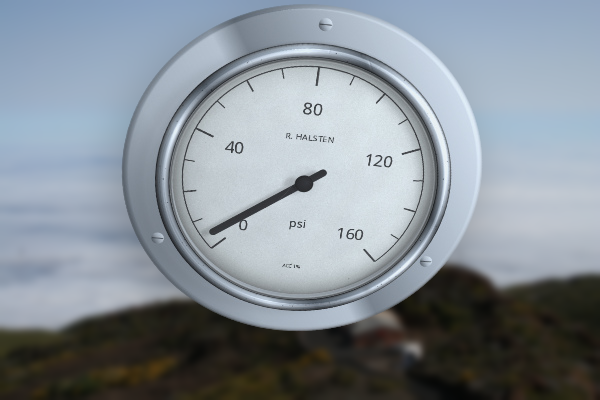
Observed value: {"value": 5, "unit": "psi"}
